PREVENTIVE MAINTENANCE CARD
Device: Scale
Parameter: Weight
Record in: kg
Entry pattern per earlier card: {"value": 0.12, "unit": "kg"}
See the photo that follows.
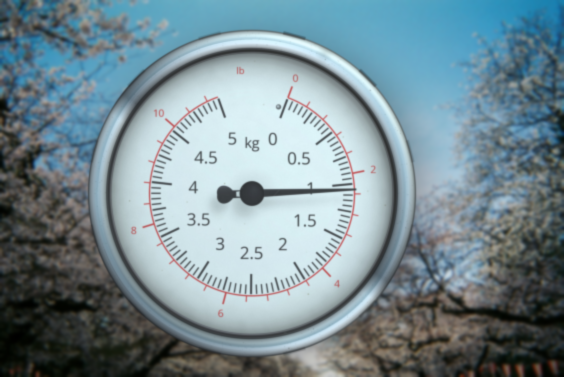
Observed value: {"value": 1.05, "unit": "kg"}
